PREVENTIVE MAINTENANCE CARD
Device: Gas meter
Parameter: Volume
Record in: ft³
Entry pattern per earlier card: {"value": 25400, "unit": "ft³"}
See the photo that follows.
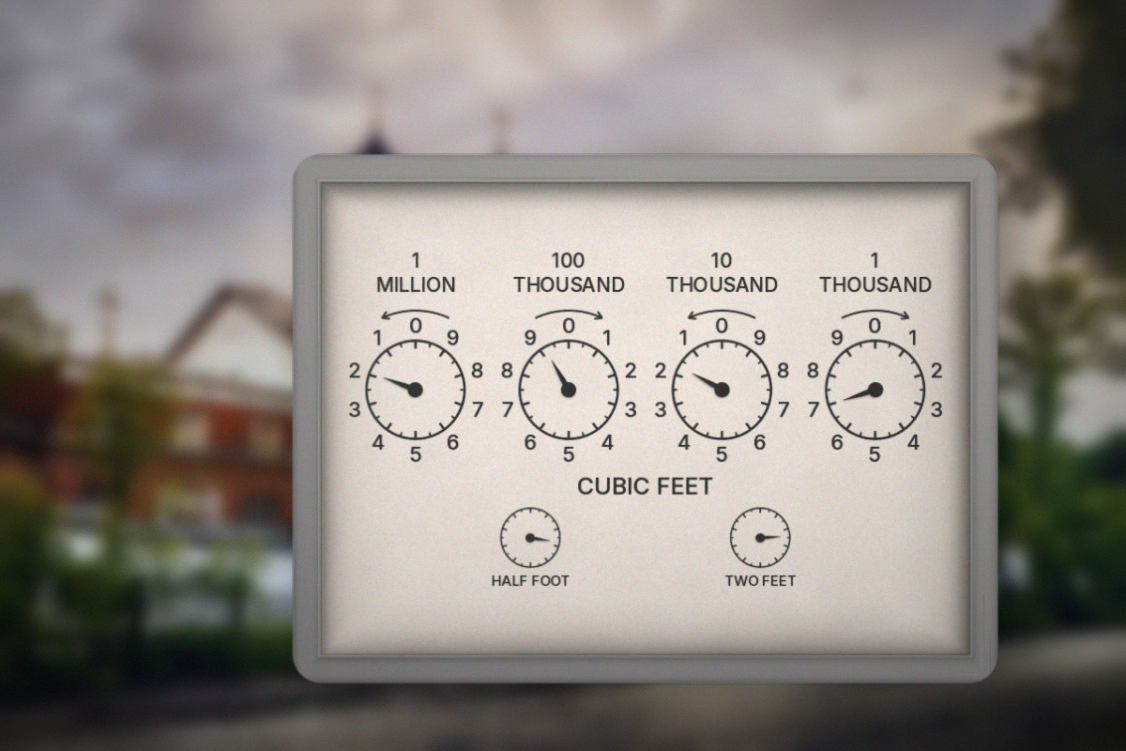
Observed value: {"value": 191700, "unit": "ft³"}
